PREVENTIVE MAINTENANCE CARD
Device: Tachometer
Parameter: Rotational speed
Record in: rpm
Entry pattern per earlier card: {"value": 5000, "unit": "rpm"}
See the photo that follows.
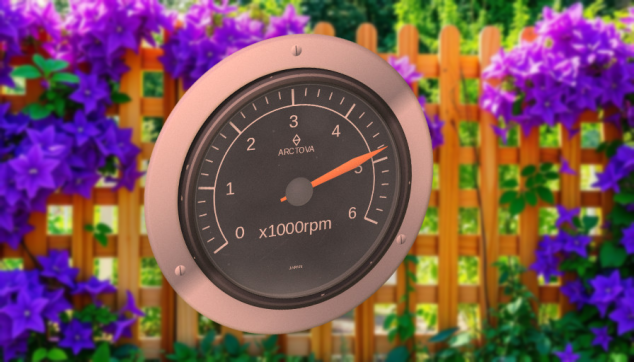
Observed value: {"value": 4800, "unit": "rpm"}
